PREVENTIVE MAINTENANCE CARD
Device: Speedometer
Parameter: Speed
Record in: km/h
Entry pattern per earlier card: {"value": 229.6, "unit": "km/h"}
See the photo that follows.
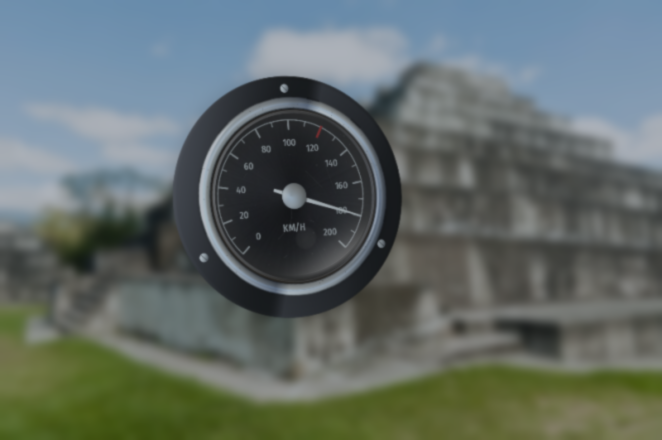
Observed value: {"value": 180, "unit": "km/h"}
